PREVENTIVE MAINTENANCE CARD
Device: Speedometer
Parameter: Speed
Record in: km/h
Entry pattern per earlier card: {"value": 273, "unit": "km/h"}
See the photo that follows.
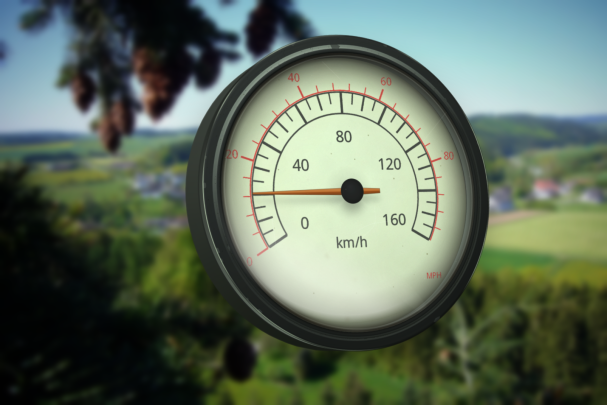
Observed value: {"value": 20, "unit": "km/h"}
